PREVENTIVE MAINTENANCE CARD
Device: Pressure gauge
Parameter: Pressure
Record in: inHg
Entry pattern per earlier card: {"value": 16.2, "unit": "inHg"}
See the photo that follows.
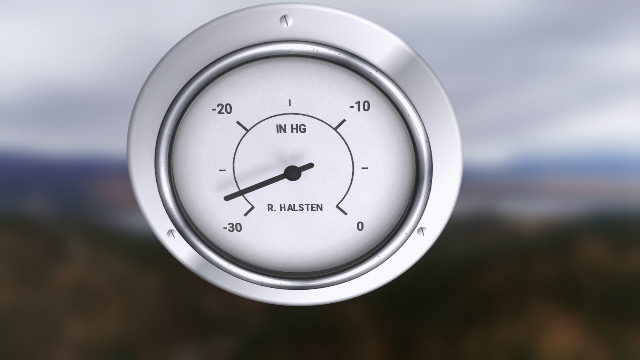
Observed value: {"value": -27.5, "unit": "inHg"}
